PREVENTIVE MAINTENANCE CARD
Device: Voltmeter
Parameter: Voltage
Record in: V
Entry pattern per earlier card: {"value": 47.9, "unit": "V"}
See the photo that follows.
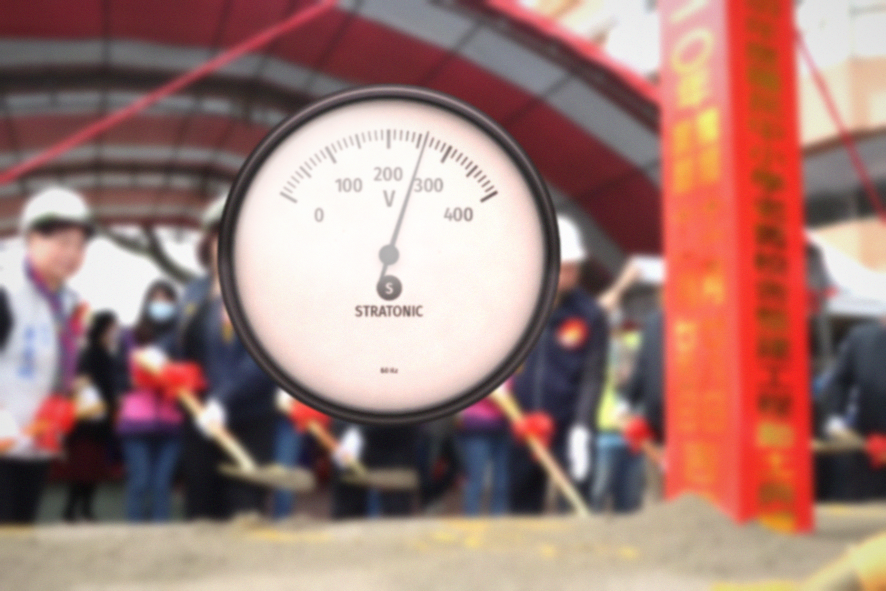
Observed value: {"value": 260, "unit": "V"}
